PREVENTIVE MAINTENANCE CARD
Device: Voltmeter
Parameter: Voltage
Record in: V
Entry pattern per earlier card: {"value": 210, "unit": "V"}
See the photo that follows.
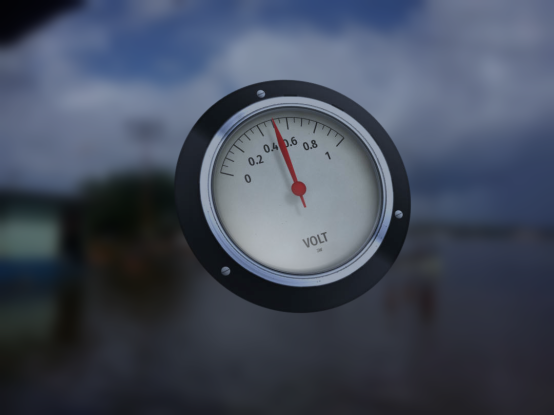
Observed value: {"value": 0.5, "unit": "V"}
